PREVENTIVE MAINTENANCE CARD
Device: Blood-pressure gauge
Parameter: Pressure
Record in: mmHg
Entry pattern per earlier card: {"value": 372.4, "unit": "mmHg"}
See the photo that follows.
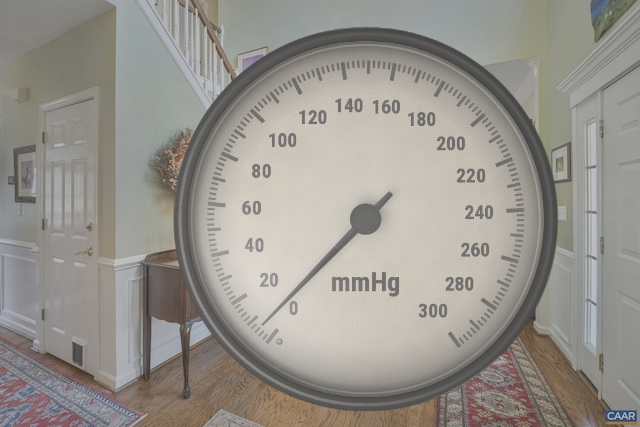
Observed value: {"value": 6, "unit": "mmHg"}
